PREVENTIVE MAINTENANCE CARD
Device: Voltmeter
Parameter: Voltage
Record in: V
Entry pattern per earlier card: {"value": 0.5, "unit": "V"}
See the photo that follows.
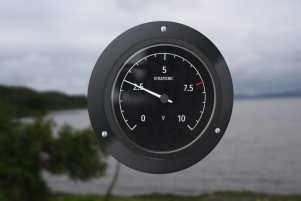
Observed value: {"value": 2.5, "unit": "V"}
